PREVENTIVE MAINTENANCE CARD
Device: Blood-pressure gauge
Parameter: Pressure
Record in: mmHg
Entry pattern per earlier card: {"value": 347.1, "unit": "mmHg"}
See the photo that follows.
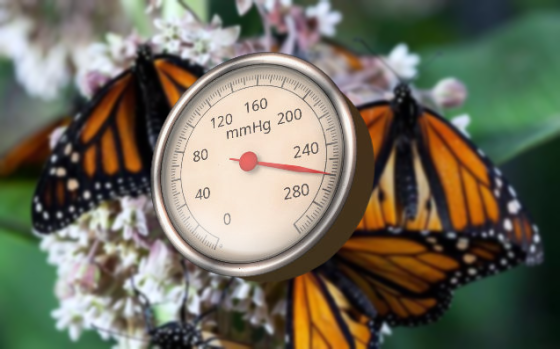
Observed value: {"value": 260, "unit": "mmHg"}
